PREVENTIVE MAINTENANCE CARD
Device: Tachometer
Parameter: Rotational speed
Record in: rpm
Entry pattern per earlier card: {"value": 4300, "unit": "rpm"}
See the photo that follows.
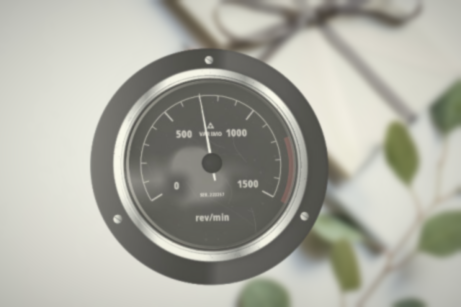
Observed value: {"value": 700, "unit": "rpm"}
